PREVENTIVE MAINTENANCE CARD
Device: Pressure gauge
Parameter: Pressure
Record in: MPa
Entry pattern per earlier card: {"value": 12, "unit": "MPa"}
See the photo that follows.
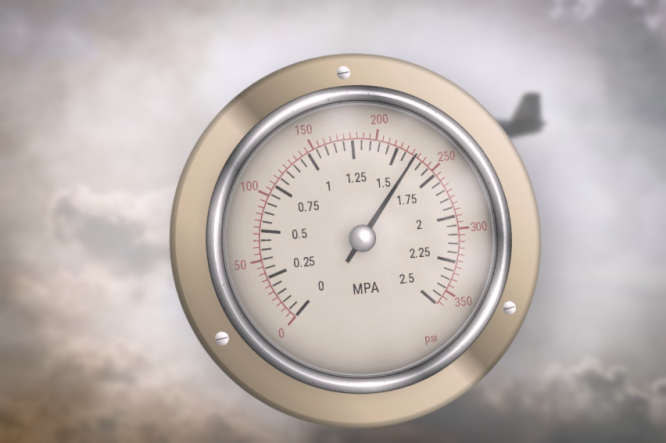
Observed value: {"value": 1.6, "unit": "MPa"}
